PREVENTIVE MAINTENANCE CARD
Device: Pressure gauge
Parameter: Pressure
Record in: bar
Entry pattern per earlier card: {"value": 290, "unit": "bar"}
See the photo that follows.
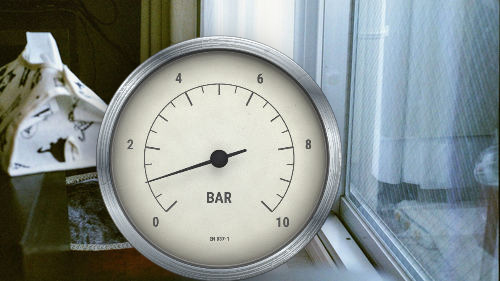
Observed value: {"value": 1, "unit": "bar"}
